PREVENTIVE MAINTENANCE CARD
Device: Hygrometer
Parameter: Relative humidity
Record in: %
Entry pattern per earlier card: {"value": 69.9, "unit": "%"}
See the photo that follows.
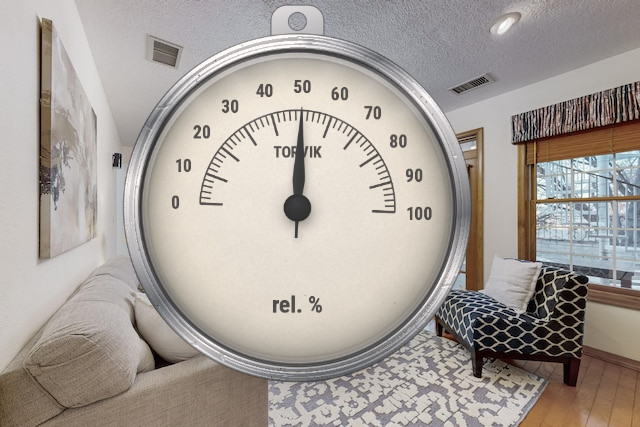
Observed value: {"value": 50, "unit": "%"}
